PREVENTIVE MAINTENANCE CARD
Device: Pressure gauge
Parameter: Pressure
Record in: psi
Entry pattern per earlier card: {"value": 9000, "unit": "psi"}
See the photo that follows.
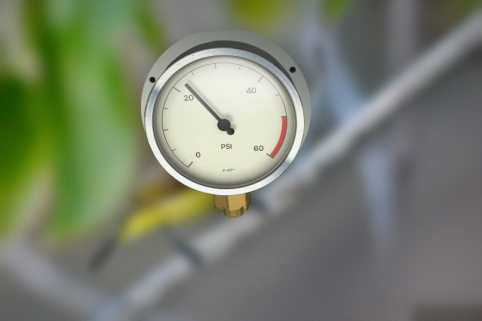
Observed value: {"value": 22.5, "unit": "psi"}
